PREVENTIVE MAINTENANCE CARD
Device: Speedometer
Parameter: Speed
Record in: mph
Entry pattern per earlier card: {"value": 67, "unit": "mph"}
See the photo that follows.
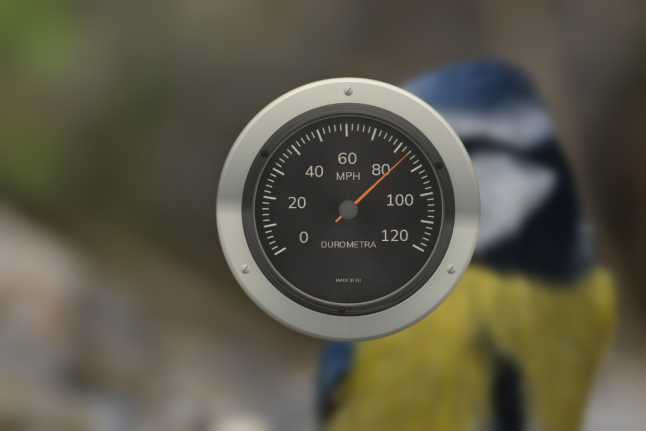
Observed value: {"value": 84, "unit": "mph"}
